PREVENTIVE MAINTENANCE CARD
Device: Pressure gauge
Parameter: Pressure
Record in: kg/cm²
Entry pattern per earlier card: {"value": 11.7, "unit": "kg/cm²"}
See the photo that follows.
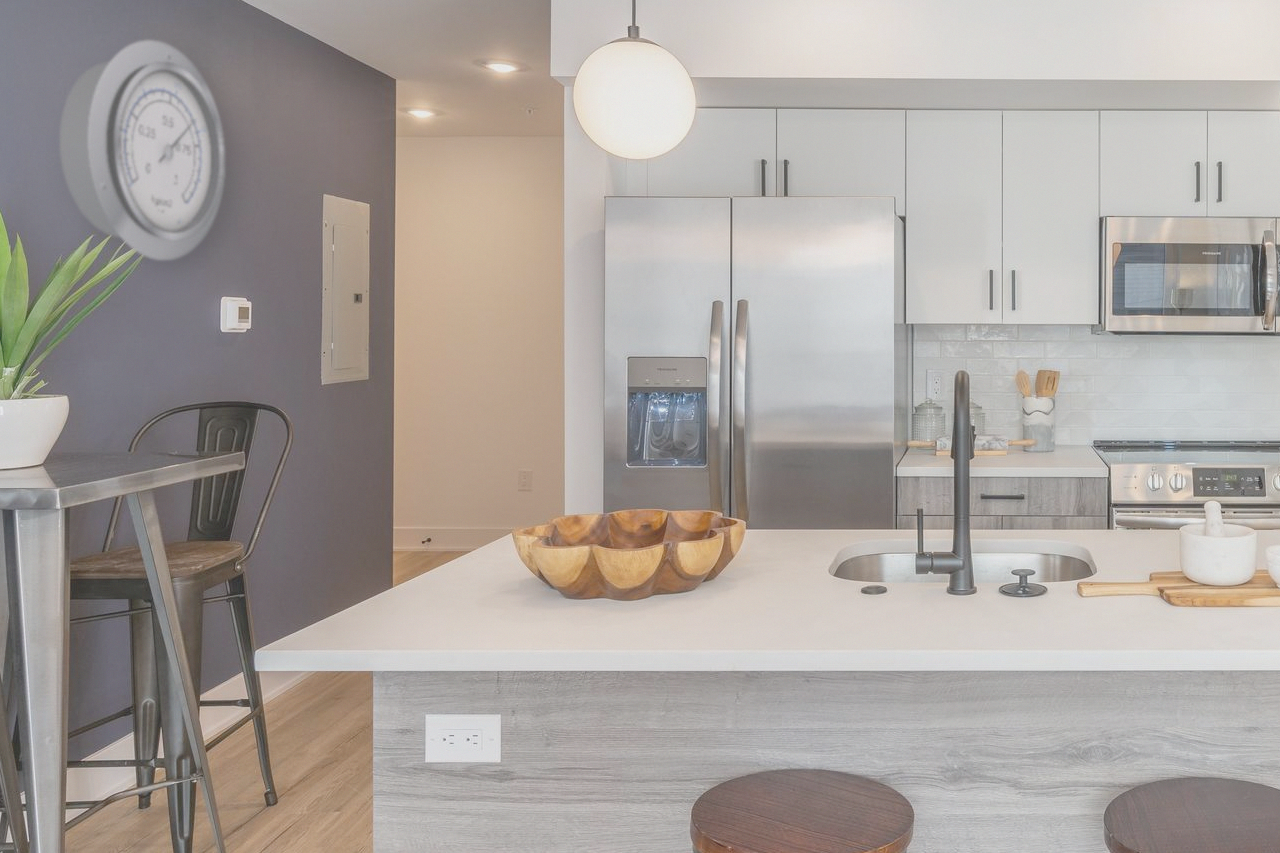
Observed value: {"value": 0.65, "unit": "kg/cm²"}
